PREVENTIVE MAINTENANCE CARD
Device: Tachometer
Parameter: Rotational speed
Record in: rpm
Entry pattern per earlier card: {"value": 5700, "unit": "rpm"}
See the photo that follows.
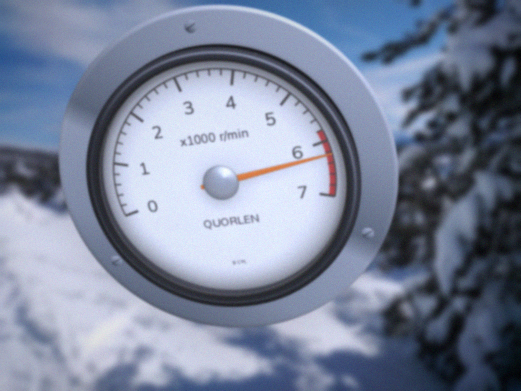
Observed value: {"value": 6200, "unit": "rpm"}
